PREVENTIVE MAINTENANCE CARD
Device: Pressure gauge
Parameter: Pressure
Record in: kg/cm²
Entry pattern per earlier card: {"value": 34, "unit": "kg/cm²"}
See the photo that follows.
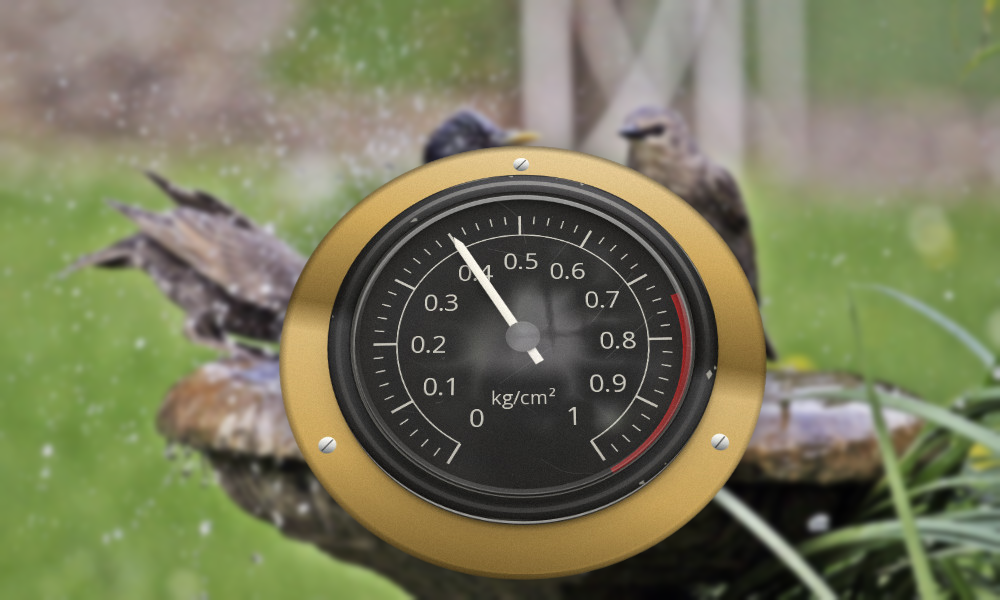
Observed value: {"value": 0.4, "unit": "kg/cm²"}
